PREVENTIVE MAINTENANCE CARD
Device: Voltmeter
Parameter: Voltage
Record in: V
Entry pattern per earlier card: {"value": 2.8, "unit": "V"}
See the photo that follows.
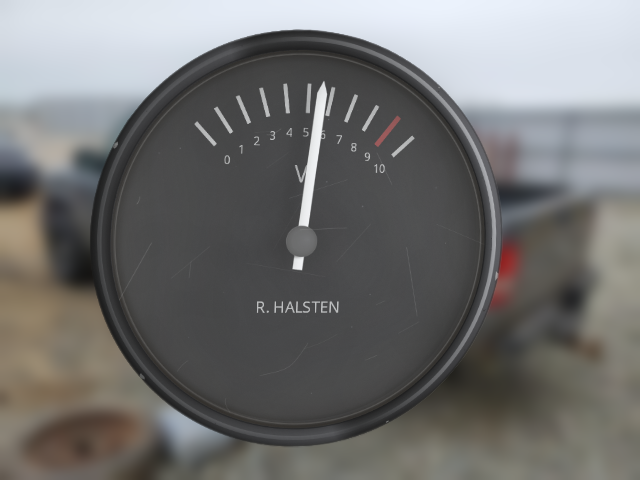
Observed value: {"value": 5.5, "unit": "V"}
